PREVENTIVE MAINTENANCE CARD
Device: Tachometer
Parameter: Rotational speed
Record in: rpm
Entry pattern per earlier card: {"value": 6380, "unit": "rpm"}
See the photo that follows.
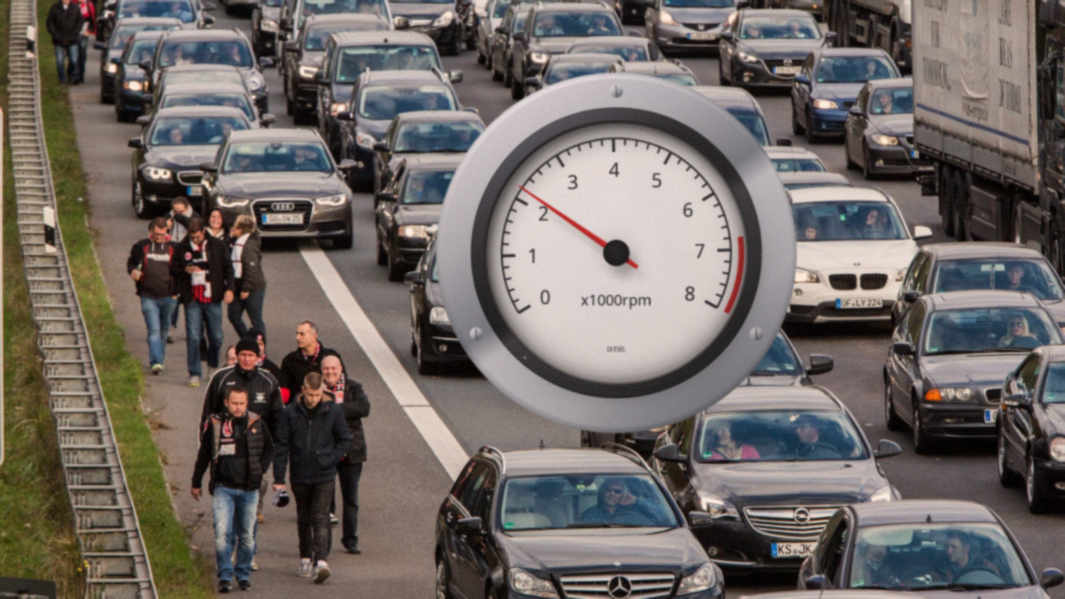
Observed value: {"value": 2200, "unit": "rpm"}
